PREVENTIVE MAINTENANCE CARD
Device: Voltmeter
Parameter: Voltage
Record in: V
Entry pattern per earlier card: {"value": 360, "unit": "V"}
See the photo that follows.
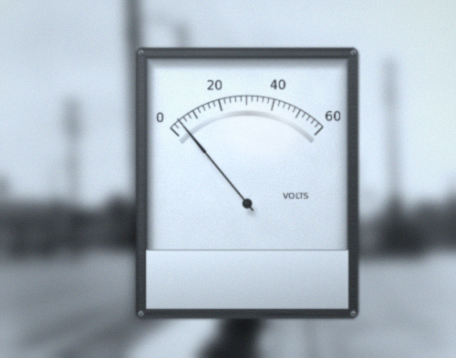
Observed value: {"value": 4, "unit": "V"}
